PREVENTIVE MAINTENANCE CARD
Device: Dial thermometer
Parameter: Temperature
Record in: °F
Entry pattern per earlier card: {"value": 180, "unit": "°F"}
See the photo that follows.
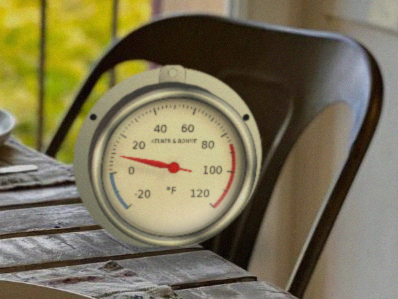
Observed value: {"value": 10, "unit": "°F"}
